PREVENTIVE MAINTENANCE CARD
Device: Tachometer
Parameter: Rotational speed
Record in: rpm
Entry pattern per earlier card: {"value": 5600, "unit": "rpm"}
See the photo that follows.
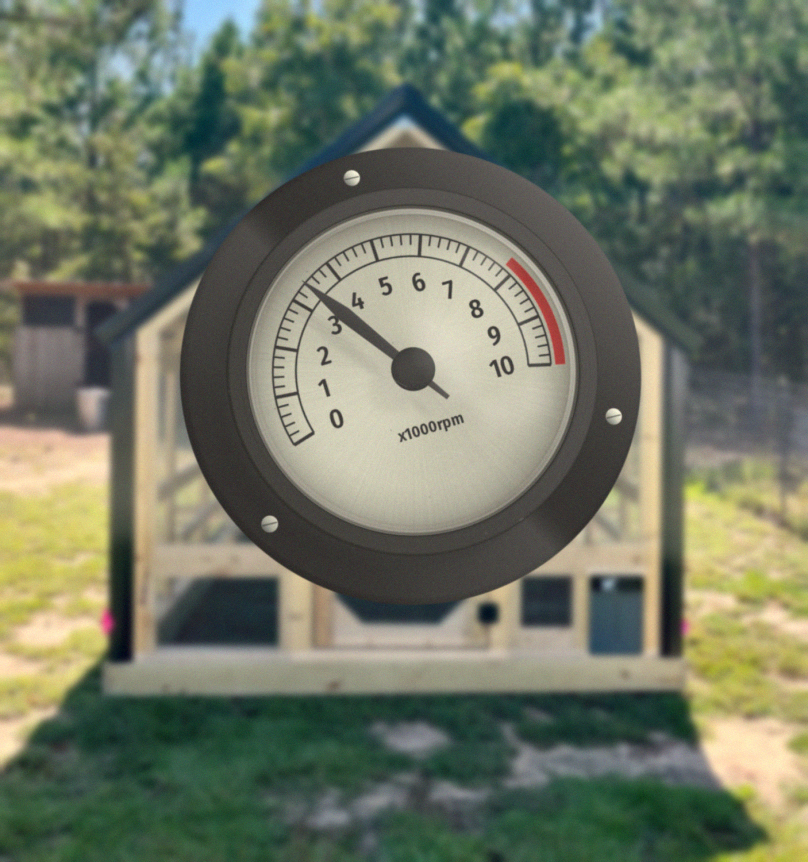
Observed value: {"value": 3400, "unit": "rpm"}
